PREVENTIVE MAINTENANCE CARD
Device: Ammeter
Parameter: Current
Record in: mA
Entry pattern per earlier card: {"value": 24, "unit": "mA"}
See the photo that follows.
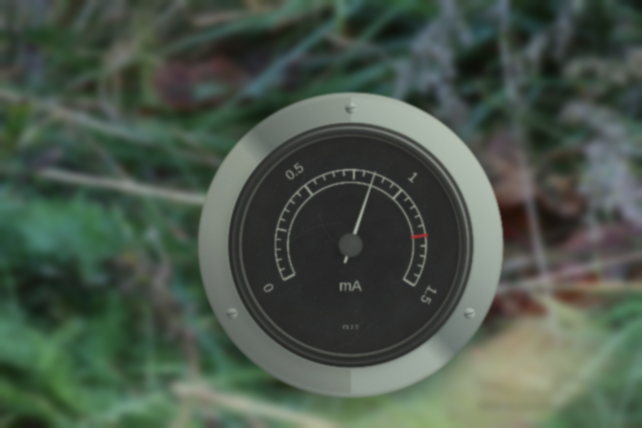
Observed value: {"value": 0.85, "unit": "mA"}
